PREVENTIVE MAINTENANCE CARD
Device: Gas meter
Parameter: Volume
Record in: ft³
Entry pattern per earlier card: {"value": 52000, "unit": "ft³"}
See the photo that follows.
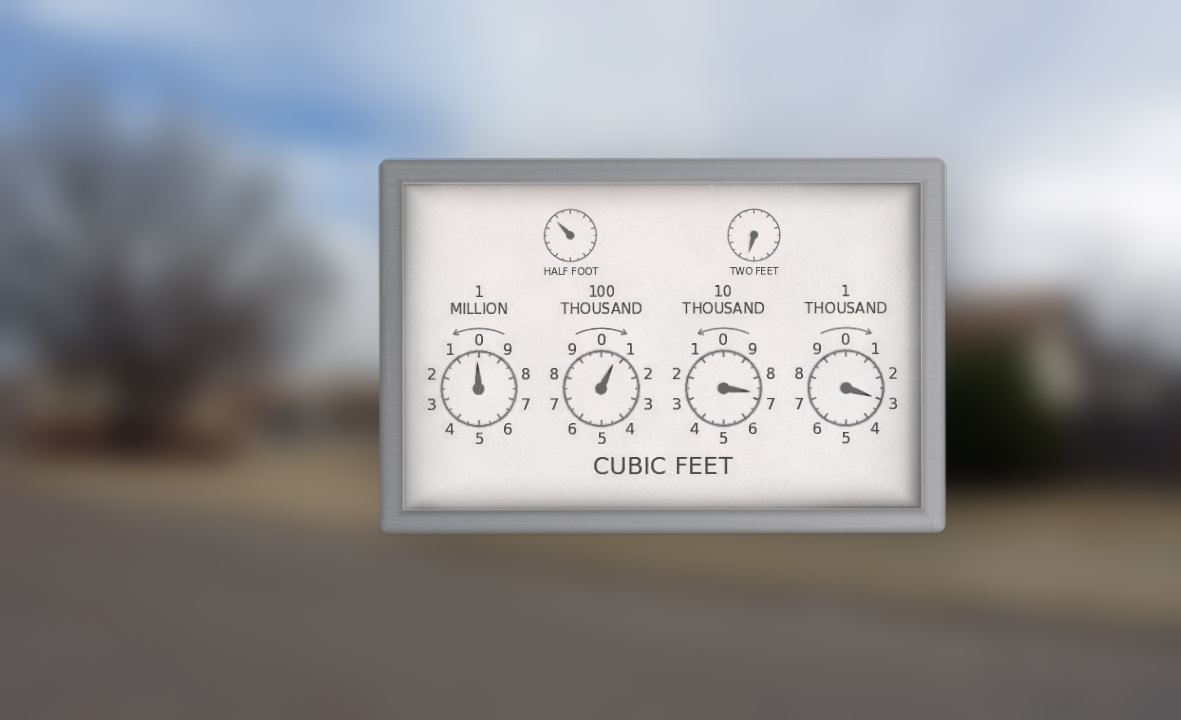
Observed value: {"value": 7300, "unit": "ft³"}
